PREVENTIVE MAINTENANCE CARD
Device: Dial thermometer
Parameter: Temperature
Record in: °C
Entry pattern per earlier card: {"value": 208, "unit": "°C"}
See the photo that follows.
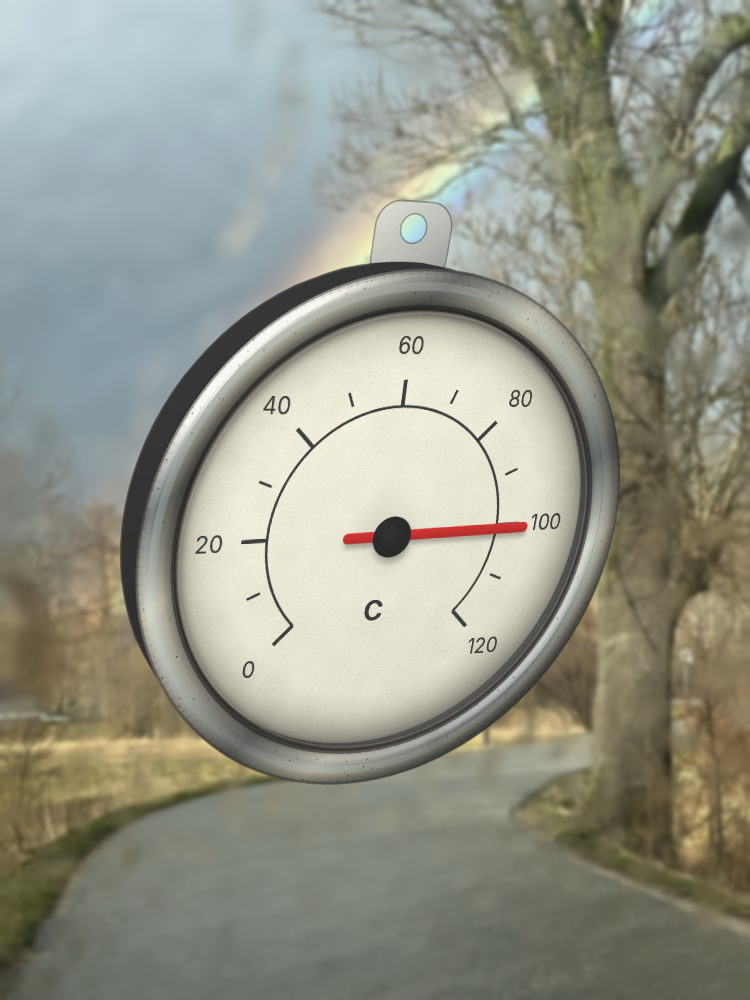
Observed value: {"value": 100, "unit": "°C"}
